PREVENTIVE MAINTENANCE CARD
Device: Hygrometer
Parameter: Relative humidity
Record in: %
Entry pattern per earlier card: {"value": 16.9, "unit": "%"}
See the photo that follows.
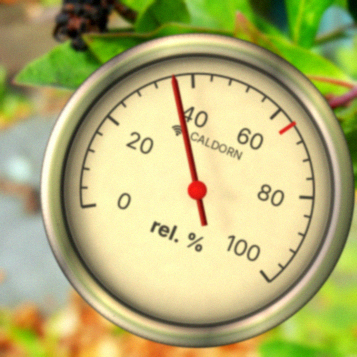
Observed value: {"value": 36, "unit": "%"}
